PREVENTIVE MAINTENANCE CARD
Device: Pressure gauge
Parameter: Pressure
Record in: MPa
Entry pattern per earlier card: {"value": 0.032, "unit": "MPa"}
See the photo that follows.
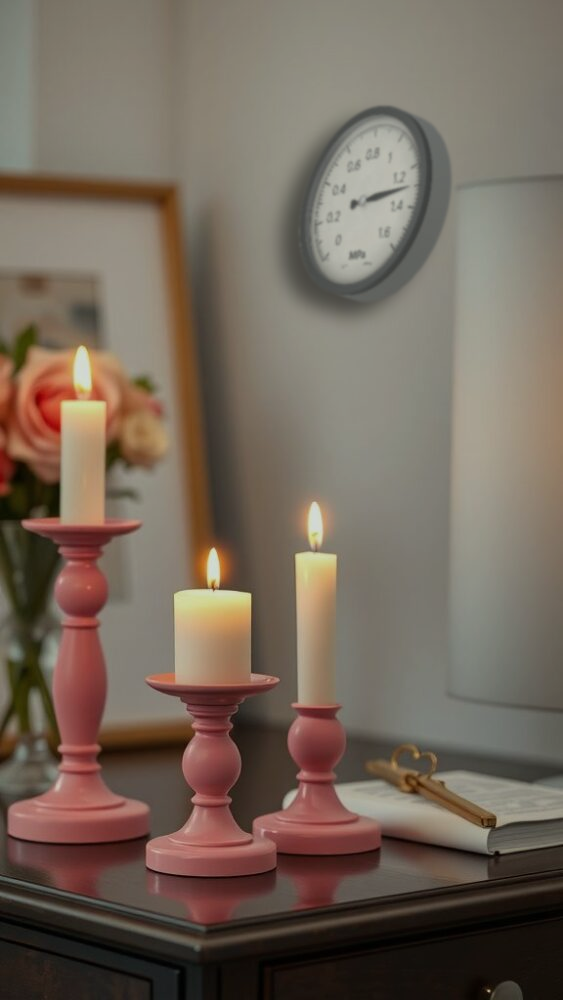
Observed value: {"value": 1.3, "unit": "MPa"}
